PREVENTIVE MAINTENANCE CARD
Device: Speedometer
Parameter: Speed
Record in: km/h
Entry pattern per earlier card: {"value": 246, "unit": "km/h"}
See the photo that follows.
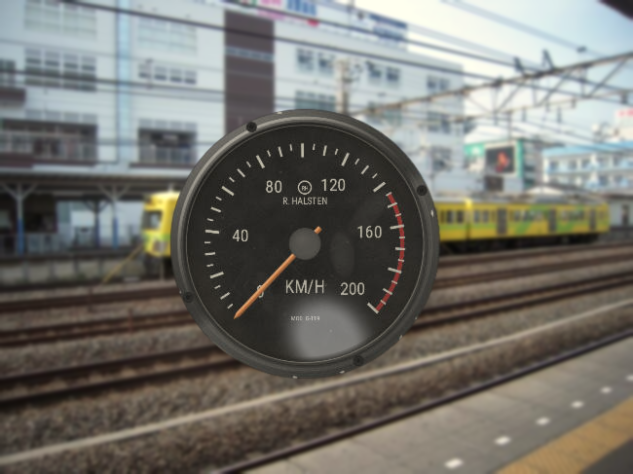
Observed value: {"value": 0, "unit": "km/h"}
